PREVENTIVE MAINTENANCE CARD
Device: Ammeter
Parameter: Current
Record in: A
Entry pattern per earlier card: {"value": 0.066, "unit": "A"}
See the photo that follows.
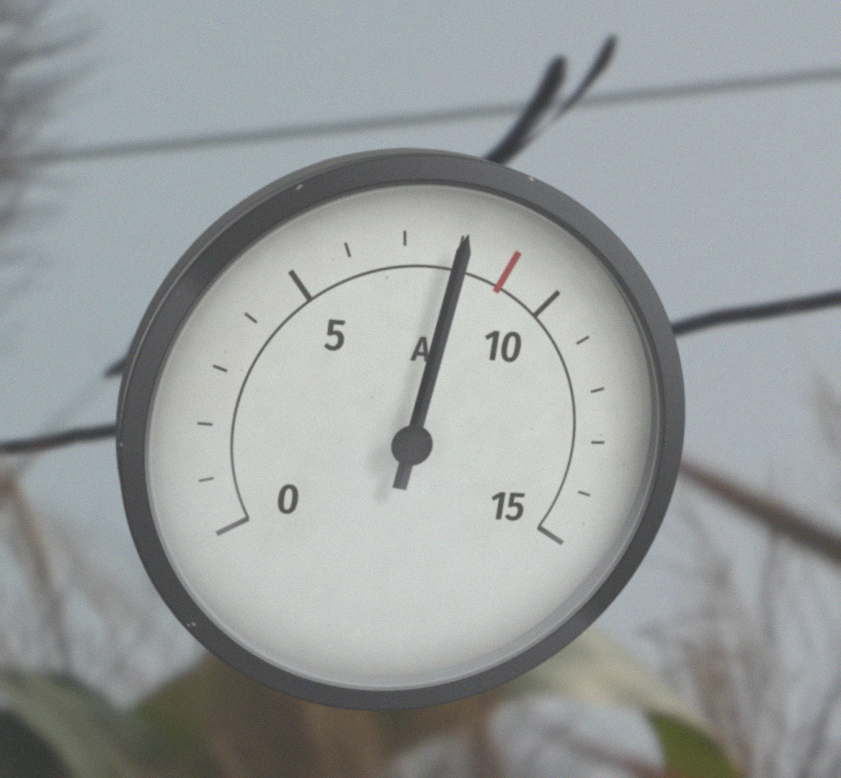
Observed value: {"value": 8, "unit": "A"}
